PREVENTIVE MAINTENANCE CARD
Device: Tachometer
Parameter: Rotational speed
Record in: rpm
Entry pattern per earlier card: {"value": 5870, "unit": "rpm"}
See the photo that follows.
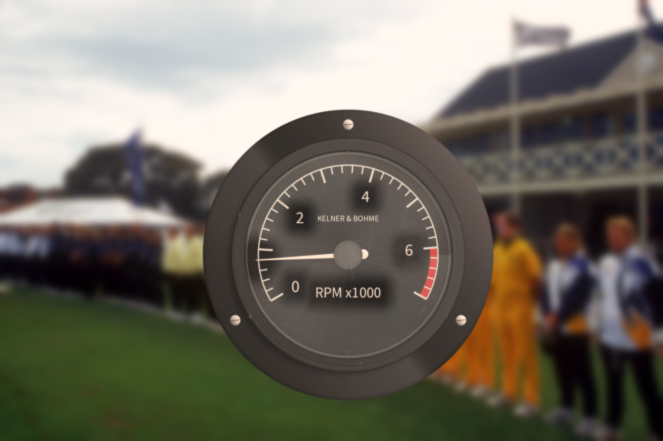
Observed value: {"value": 800, "unit": "rpm"}
